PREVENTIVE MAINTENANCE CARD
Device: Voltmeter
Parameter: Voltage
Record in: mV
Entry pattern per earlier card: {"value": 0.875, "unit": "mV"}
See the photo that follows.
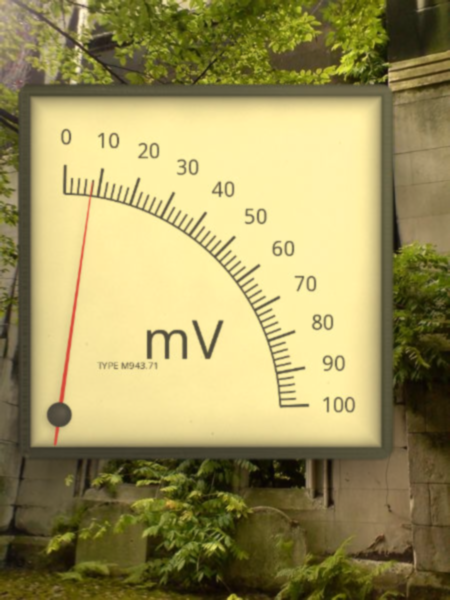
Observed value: {"value": 8, "unit": "mV"}
